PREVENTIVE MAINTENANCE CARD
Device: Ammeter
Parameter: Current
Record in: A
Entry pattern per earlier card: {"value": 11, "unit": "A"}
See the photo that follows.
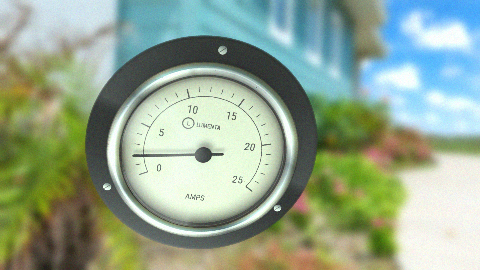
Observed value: {"value": 2, "unit": "A"}
